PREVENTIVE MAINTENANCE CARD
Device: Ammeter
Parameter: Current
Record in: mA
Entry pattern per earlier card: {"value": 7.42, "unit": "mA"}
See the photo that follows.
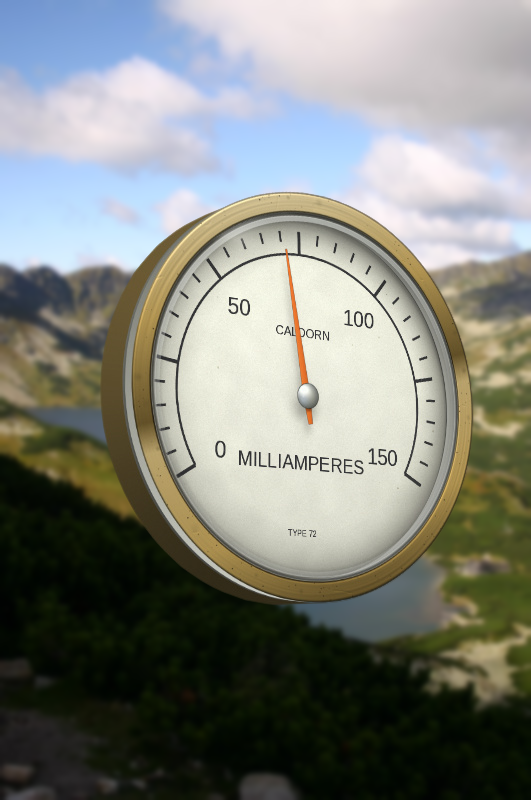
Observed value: {"value": 70, "unit": "mA"}
